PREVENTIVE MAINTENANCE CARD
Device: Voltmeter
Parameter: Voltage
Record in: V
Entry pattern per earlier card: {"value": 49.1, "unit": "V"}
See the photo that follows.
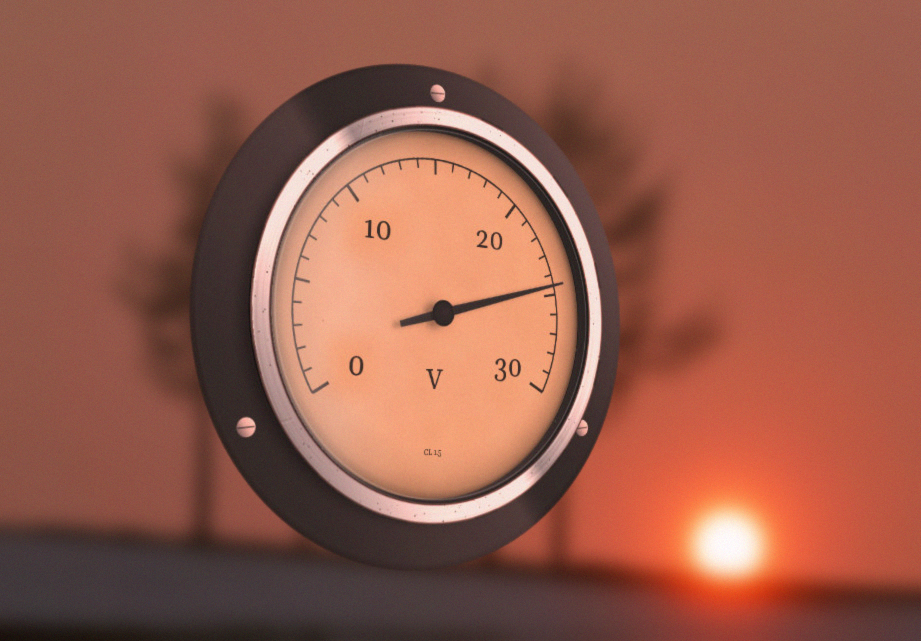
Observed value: {"value": 24.5, "unit": "V"}
